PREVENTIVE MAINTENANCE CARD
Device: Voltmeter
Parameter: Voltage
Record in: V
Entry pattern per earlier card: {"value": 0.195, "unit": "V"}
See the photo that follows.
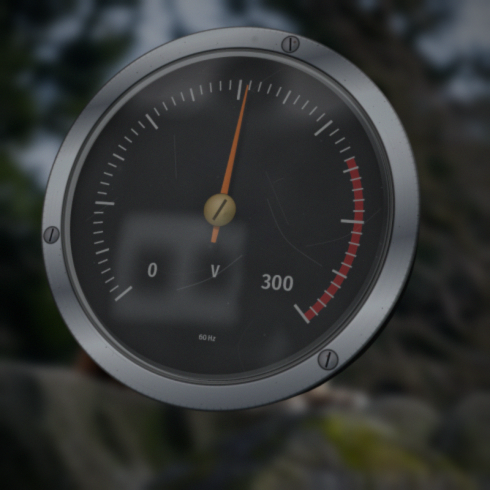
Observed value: {"value": 155, "unit": "V"}
